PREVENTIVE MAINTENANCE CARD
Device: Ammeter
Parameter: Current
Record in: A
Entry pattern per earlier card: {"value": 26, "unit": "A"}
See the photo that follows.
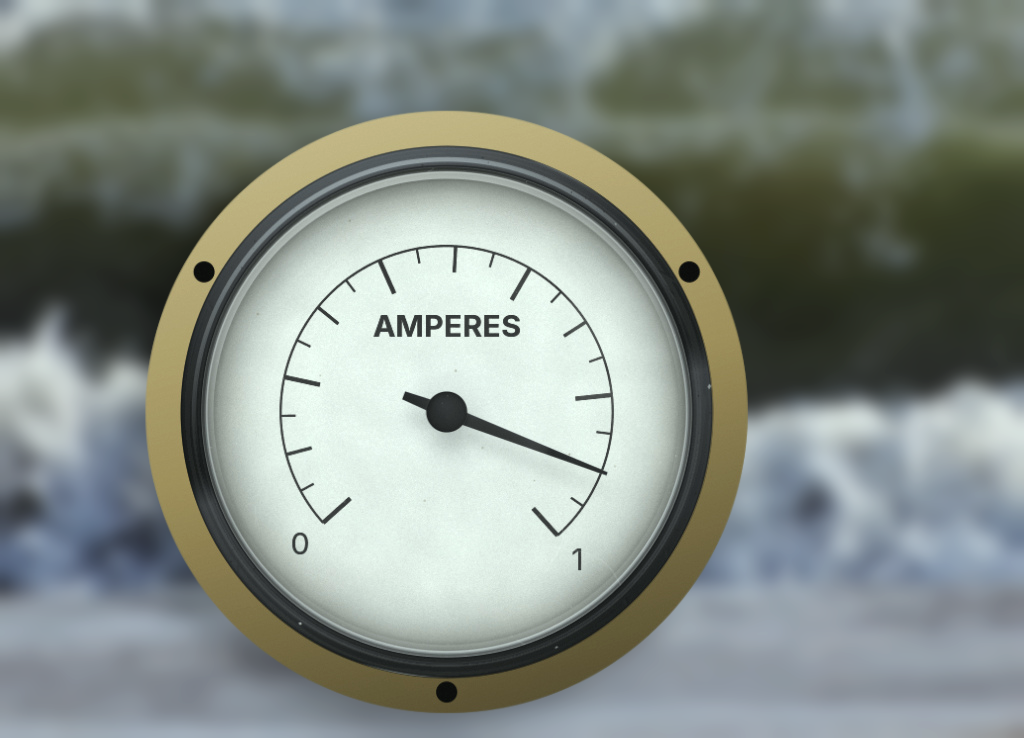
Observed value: {"value": 0.9, "unit": "A"}
